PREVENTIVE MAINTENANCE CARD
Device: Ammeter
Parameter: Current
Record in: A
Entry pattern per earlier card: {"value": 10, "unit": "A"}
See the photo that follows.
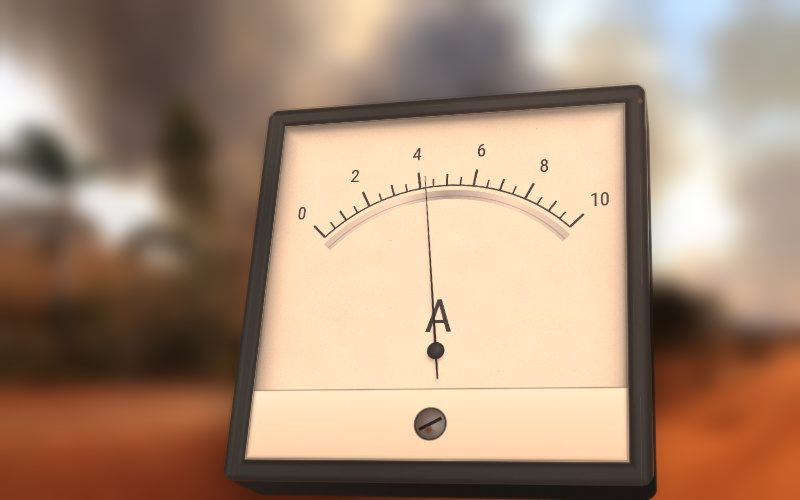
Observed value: {"value": 4.25, "unit": "A"}
